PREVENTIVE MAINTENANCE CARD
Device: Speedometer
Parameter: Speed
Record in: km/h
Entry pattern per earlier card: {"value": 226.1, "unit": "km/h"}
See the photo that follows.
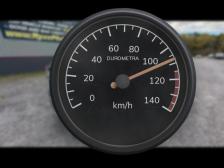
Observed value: {"value": 107.5, "unit": "km/h"}
